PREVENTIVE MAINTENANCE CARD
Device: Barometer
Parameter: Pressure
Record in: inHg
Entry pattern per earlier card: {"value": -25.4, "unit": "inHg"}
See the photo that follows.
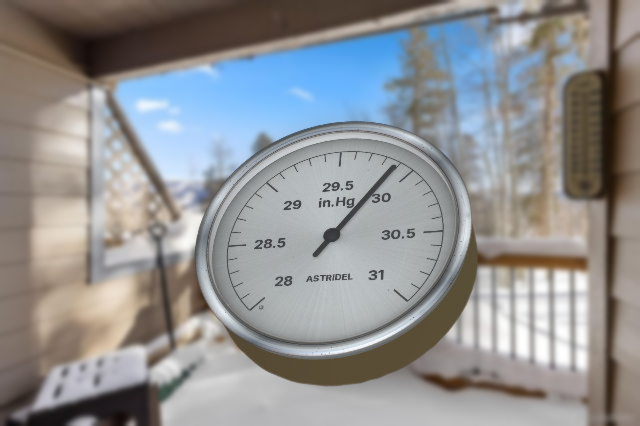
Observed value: {"value": 29.9, "unit": "inHg"}
